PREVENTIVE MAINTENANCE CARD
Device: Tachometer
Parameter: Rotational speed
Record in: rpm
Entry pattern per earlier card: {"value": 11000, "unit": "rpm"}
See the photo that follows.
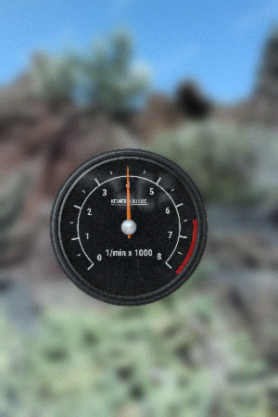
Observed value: {"value": 4000, "unit": "rpm"}
